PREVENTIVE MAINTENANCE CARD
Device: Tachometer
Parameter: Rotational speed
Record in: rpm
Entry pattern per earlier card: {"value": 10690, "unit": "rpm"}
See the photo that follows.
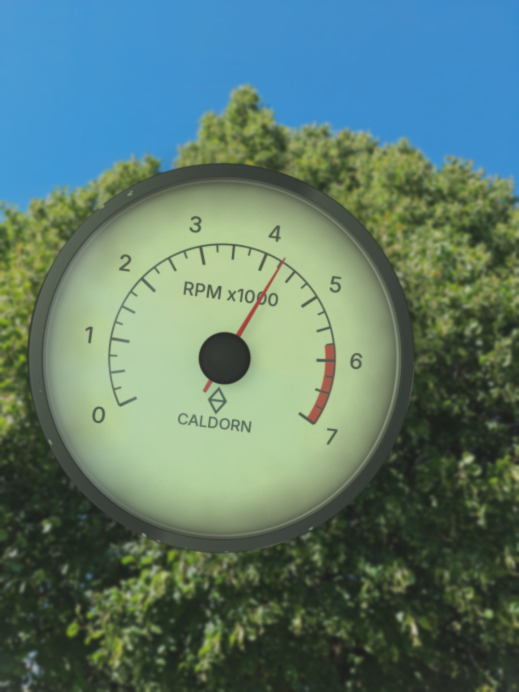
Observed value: {"value": 4250, "unit": "rpm"}
